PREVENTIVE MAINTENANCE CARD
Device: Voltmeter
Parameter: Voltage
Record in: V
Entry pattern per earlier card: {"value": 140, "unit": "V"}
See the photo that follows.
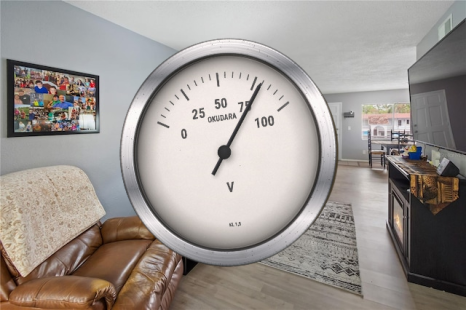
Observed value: {"value": 80, "unit": "V"}
